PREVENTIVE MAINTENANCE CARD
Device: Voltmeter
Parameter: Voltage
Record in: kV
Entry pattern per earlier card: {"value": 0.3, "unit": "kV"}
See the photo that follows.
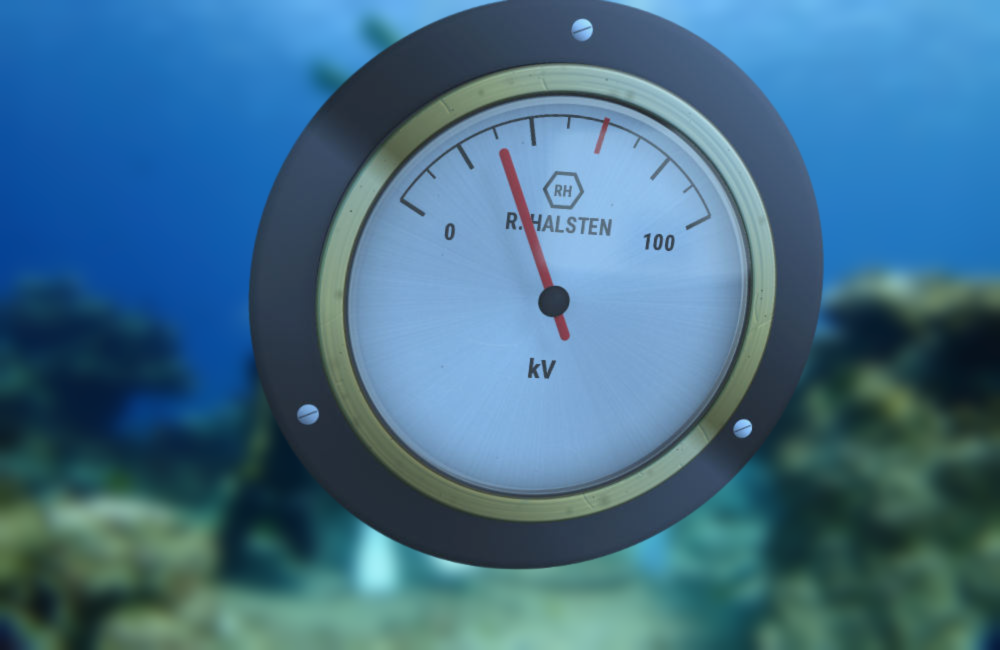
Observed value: {"value": 30, "unit": "kV"}
